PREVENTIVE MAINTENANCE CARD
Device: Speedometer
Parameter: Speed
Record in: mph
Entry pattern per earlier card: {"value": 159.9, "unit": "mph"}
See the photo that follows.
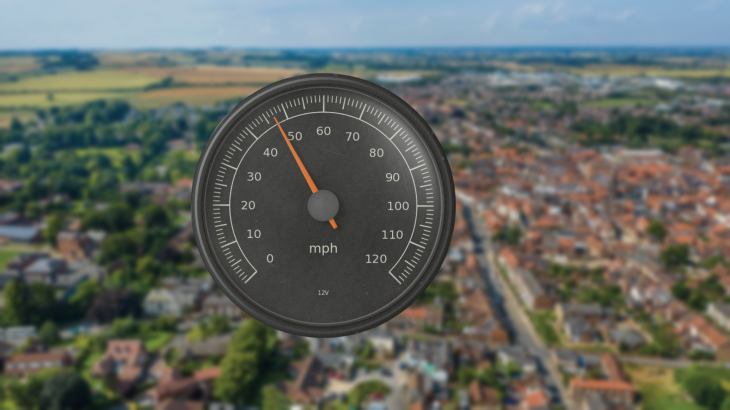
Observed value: {"value": 47, "unit": "mph"}
